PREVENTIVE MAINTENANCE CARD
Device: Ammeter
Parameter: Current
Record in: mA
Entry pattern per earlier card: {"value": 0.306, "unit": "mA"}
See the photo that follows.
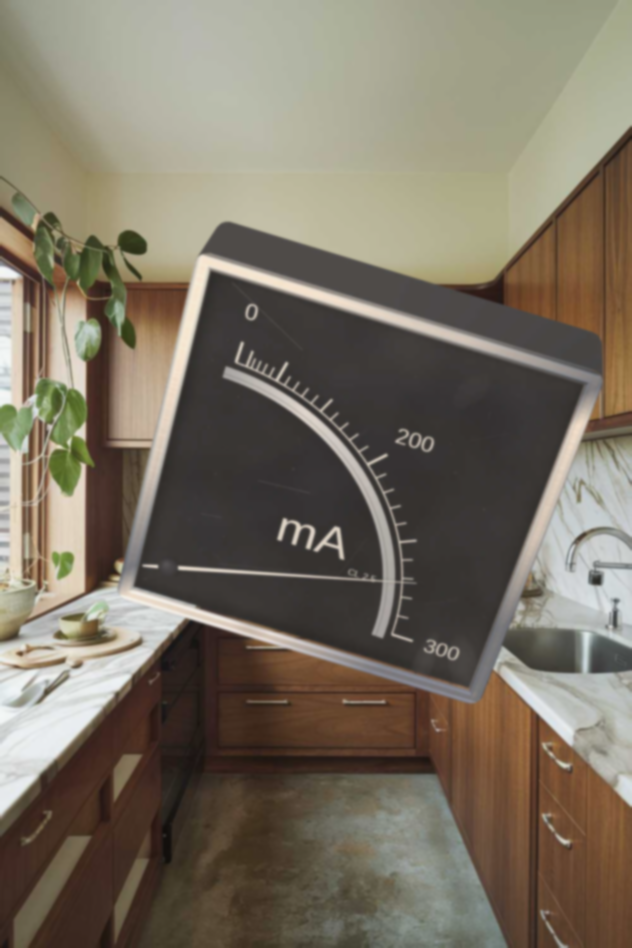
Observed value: {"value": 270, "unit": "mA"}
